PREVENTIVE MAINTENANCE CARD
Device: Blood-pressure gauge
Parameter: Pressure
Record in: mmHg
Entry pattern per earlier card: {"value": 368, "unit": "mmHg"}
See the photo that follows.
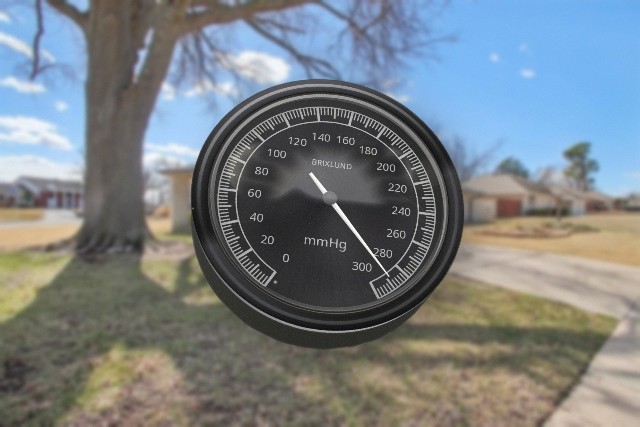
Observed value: {"value": 290, "unit": "mmHg"}
